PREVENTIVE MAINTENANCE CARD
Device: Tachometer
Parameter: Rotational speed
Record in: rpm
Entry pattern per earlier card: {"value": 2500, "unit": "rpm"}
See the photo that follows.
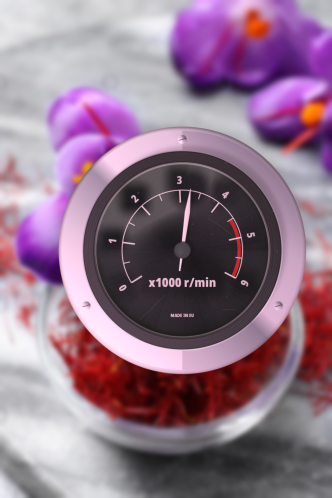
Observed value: {"value": 3250, "unit": "rpm"}
